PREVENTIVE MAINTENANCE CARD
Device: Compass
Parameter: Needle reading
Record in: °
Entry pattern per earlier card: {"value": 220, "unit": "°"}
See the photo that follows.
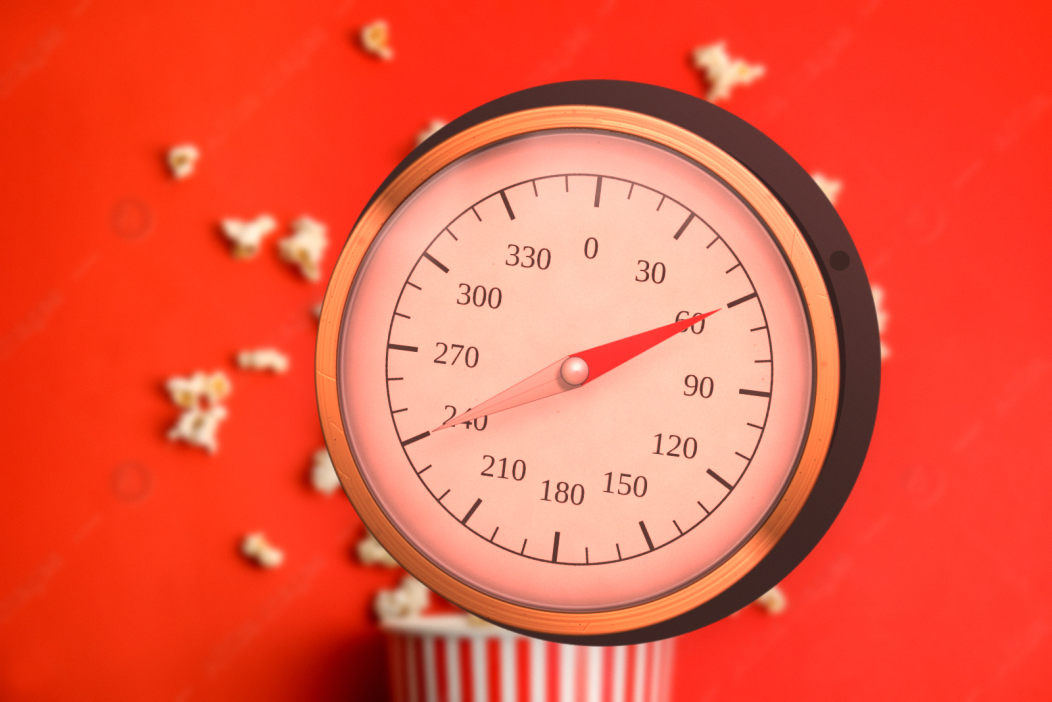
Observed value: {"value": 60, "unit": "°"}
